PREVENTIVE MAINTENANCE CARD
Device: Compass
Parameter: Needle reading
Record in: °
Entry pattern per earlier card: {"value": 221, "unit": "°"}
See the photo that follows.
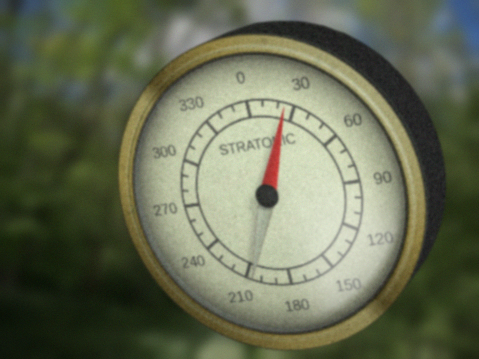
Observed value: {"value": 25, "unit": "°"}
